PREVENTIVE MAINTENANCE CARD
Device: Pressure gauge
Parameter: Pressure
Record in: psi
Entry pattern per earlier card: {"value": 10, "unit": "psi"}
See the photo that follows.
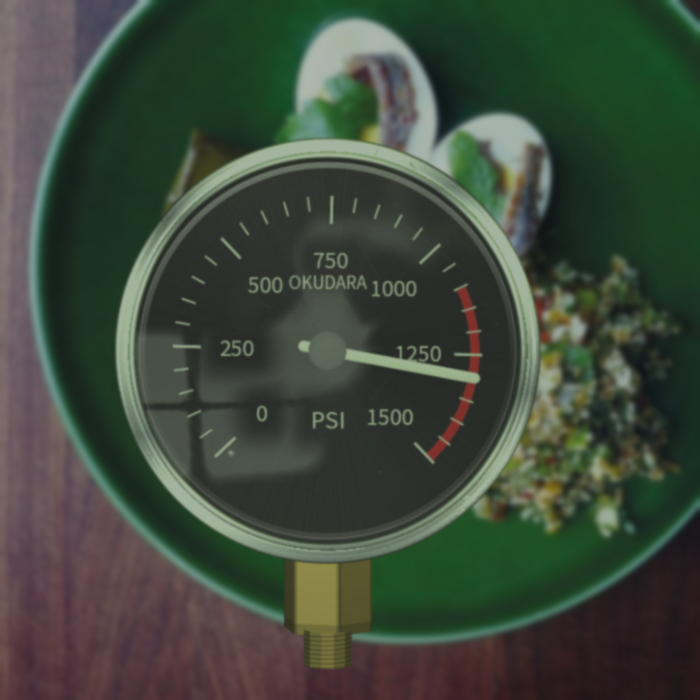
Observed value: {"value": 1300, "unit": "psi"}
